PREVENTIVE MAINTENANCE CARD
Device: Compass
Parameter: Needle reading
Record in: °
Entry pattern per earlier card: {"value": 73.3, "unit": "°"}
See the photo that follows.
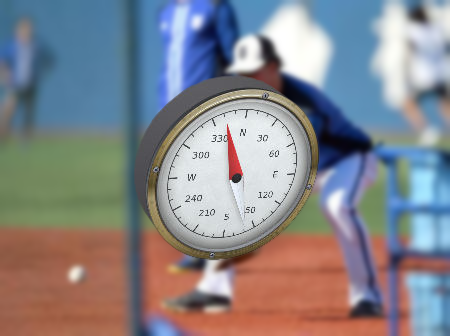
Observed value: {"value": 340, "unit": "°"}
